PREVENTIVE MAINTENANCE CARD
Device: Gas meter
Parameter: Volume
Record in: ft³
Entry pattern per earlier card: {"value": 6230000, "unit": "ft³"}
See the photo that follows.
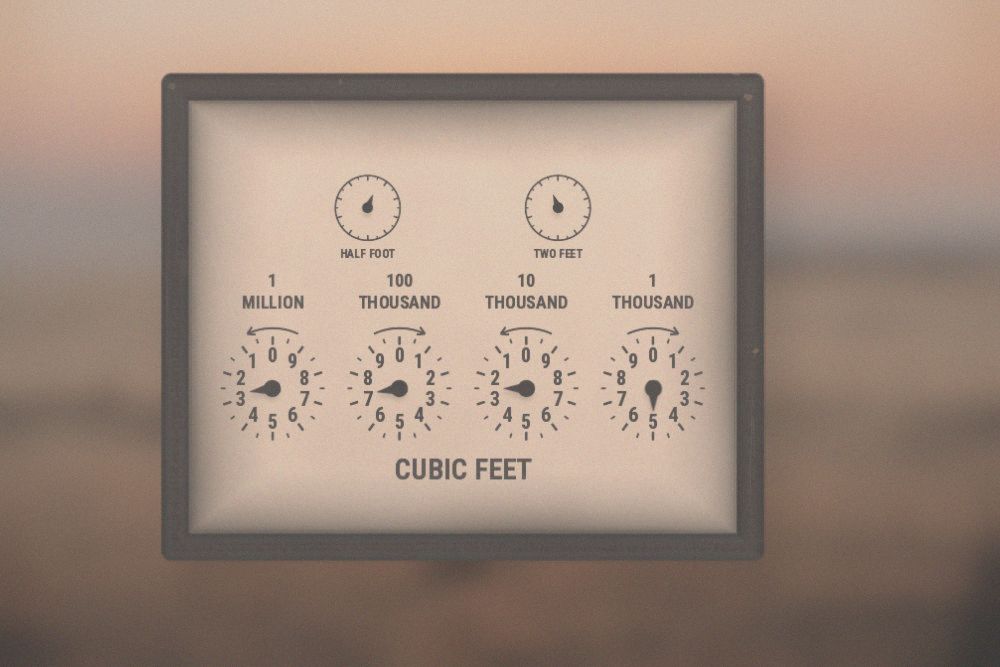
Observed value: {"value": 272500, "unit": "ft³"}
